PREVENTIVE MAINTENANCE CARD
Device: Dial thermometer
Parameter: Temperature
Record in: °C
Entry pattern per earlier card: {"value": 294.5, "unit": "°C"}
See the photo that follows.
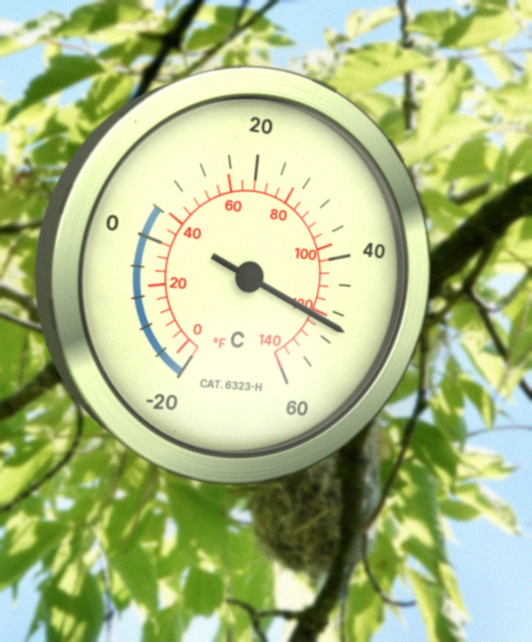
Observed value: {"value": 50, "unit": "°C"}
